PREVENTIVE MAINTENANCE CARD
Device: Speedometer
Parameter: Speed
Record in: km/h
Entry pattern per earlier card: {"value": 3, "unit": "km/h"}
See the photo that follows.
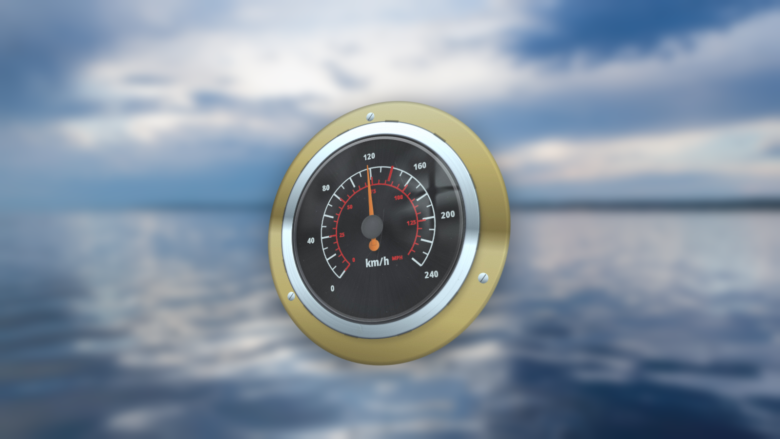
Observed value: {"value": 120, "unit": "km/h"}
